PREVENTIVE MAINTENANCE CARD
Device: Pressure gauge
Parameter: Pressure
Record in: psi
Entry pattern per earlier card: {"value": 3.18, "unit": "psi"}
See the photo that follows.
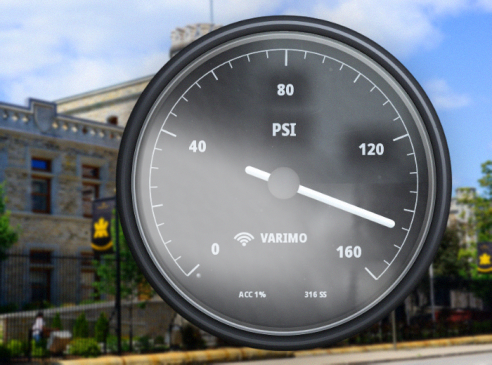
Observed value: {"value": 145, "unit": "psi"}
